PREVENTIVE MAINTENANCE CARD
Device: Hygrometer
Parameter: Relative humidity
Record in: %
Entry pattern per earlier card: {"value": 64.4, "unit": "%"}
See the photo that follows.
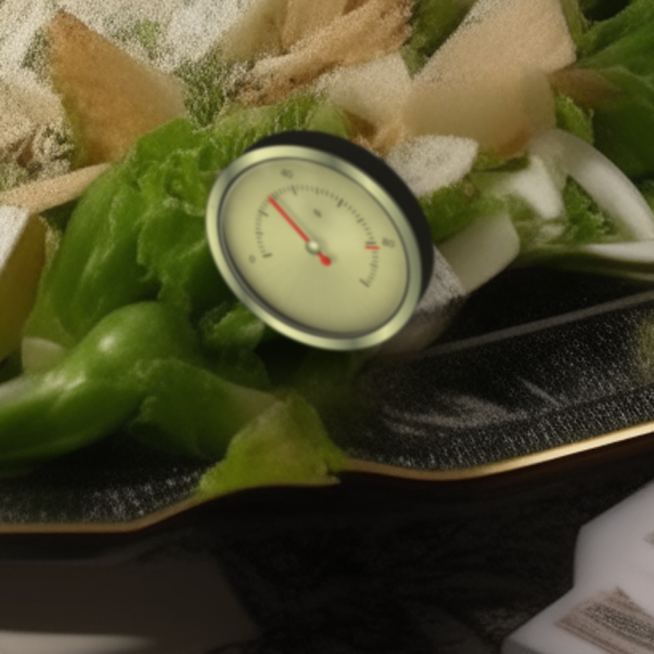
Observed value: {"value": 30, "unit": "%"}
